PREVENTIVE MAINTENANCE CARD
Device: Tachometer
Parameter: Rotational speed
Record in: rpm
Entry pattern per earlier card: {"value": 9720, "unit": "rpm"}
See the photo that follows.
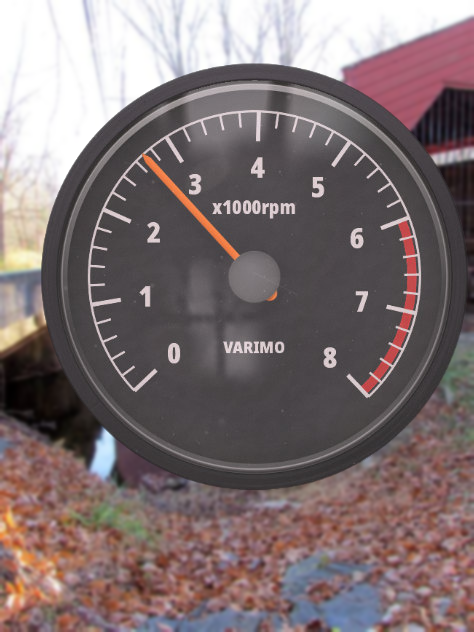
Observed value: {"value": 2700, "unit": "rpm"}
